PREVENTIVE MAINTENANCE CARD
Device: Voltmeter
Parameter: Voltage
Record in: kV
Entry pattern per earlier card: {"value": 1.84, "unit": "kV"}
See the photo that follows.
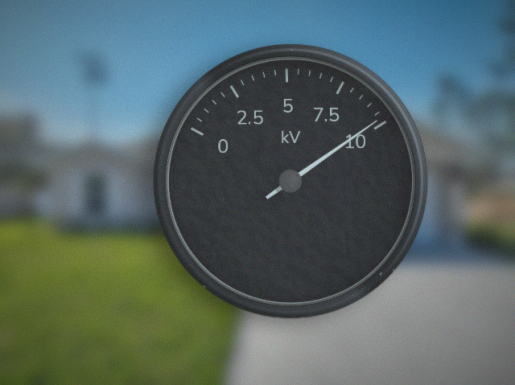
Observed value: {"value": 9.75, "unit": "kV"}
